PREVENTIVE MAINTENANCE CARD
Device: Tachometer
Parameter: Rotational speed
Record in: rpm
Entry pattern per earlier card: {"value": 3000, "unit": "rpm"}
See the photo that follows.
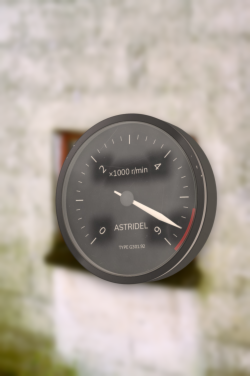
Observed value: {"value": 5600, "unit": "rpm"}
